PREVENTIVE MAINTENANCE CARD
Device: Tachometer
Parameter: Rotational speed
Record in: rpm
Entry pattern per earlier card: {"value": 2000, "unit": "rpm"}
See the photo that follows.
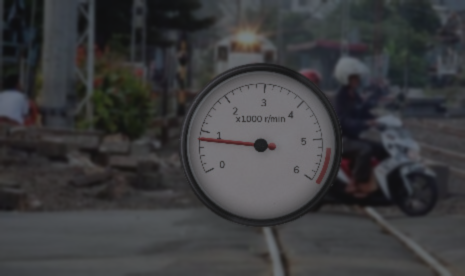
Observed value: {"value": 800, "unit": "rpm"}
